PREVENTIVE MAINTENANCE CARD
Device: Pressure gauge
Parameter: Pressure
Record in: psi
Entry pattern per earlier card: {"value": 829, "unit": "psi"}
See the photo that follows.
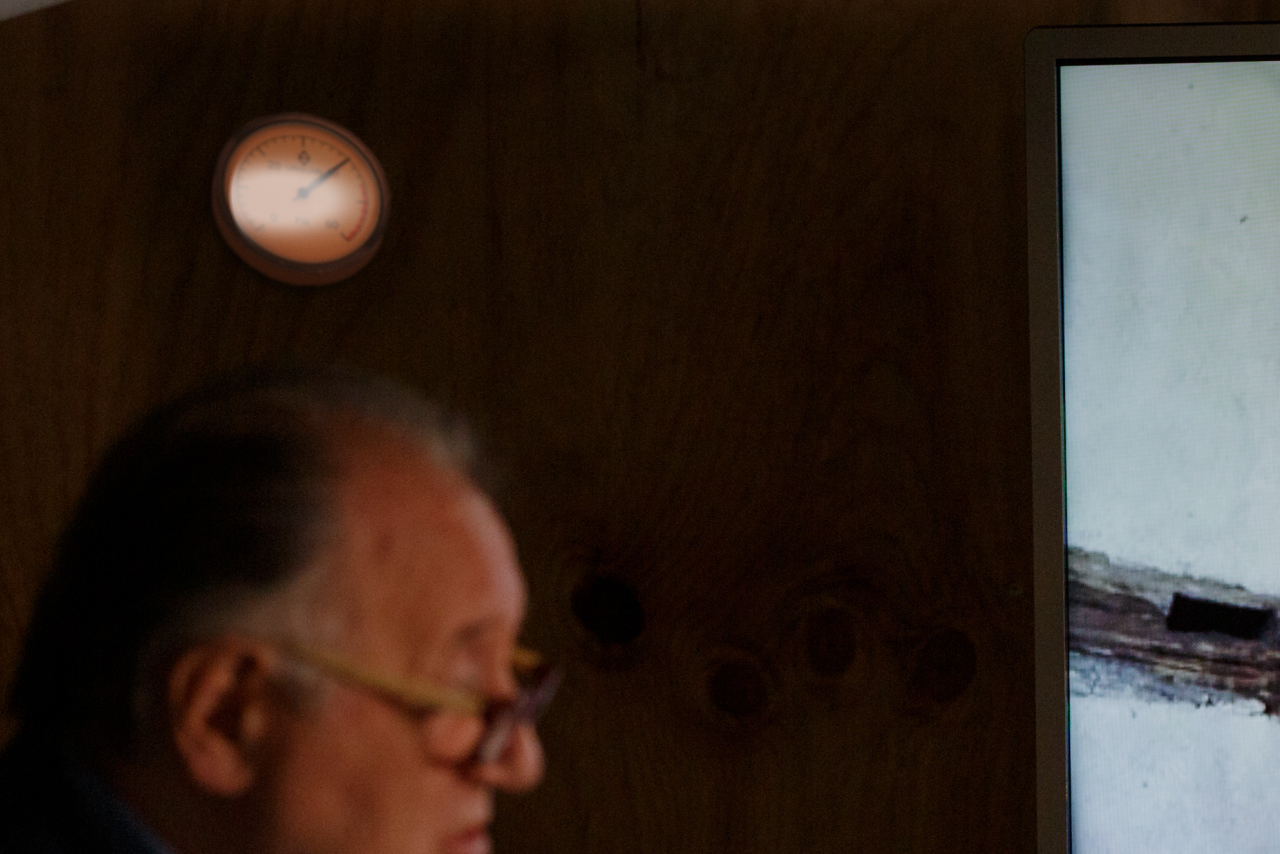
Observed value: {"value": 40, "unit": "psi"}
